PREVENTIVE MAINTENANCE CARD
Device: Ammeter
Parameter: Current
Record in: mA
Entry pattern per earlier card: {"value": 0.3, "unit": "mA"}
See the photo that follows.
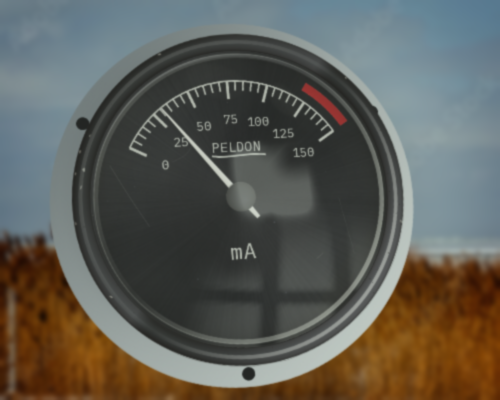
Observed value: {"value": 30, "unit": "mA"}
